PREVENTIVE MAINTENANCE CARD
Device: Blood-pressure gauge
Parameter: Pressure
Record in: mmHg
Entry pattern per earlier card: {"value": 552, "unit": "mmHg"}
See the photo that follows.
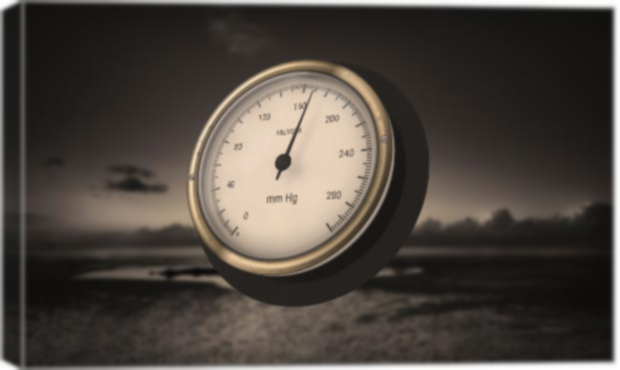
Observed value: {"value": 170, "unit": "mmHg"}
